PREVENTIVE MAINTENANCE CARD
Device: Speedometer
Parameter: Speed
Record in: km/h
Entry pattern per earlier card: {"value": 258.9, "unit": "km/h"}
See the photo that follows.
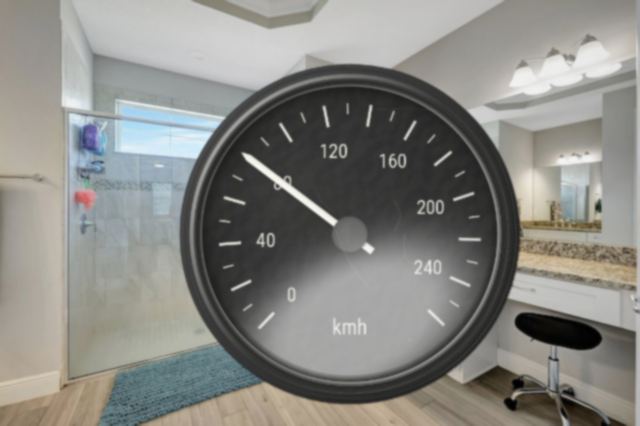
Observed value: {"value": 80, "unit": "km/h"}
